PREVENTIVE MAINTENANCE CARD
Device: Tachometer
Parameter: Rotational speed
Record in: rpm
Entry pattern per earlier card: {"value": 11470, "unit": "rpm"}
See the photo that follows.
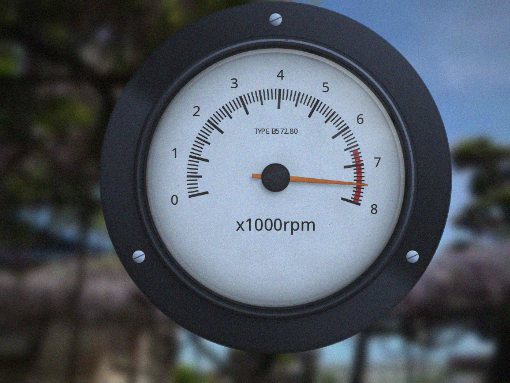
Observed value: {"value": 7500, "unit": "rpm"}
